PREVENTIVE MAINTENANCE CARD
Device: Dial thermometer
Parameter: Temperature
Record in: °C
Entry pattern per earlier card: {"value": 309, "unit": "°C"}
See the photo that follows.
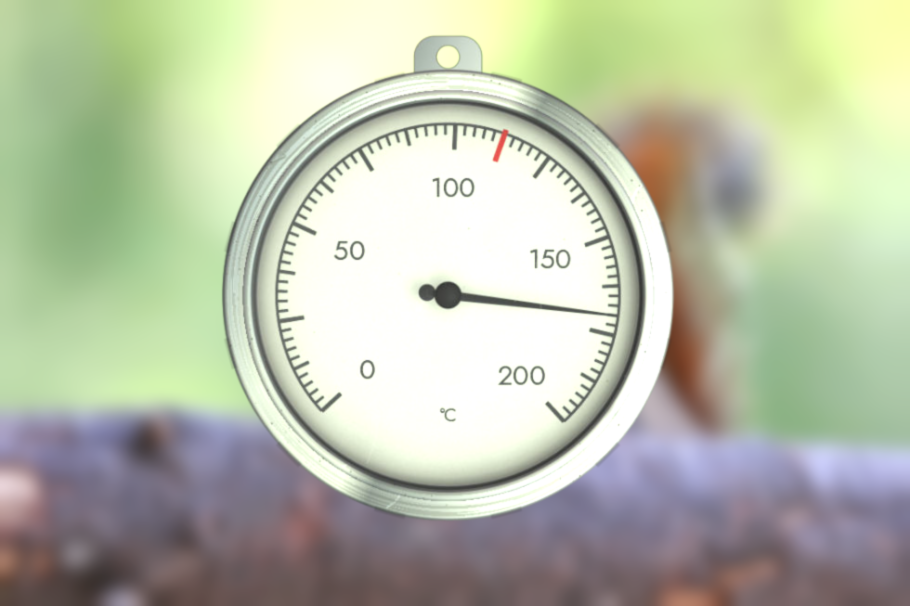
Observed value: {"value": 170, "unit": "°C"}
